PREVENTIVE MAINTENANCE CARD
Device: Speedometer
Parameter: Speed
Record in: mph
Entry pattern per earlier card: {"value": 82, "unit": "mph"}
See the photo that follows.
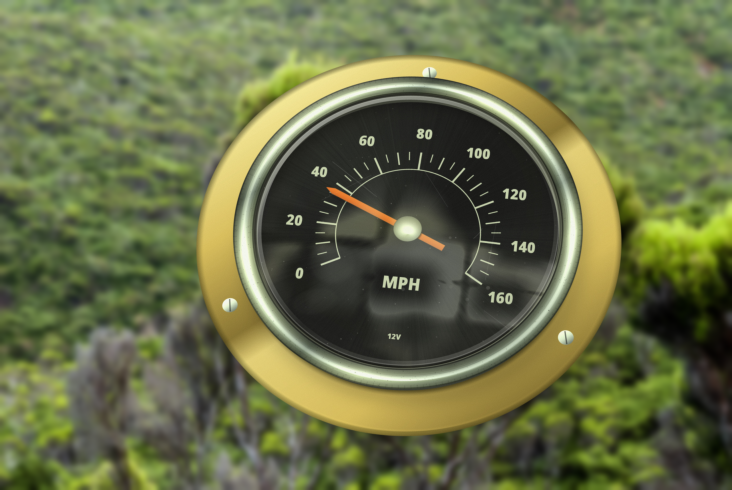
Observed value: {"value": 35, "unit": "mph"}
